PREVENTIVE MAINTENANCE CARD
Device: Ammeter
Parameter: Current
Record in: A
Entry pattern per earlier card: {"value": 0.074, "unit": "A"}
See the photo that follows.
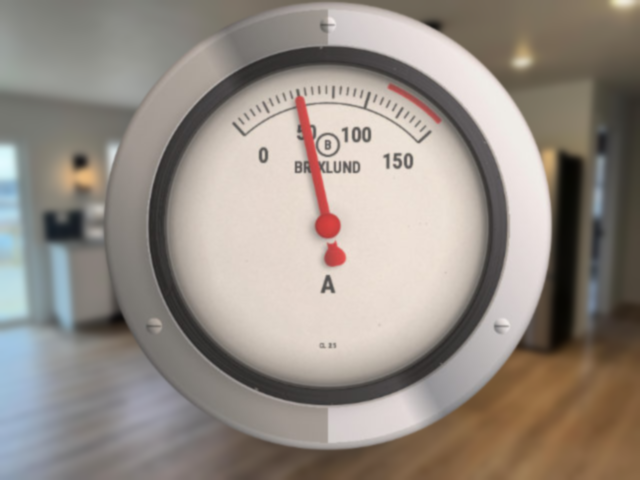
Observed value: {"value": 50, "unit": "A"}
